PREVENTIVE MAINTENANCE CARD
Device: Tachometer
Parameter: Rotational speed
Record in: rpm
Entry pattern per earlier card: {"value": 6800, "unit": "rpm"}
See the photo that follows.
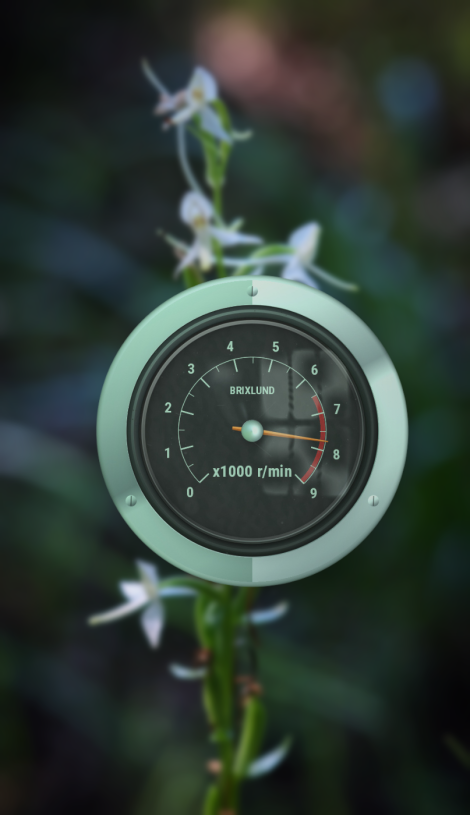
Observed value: {"value": 7750, "unit": "rpm"}
